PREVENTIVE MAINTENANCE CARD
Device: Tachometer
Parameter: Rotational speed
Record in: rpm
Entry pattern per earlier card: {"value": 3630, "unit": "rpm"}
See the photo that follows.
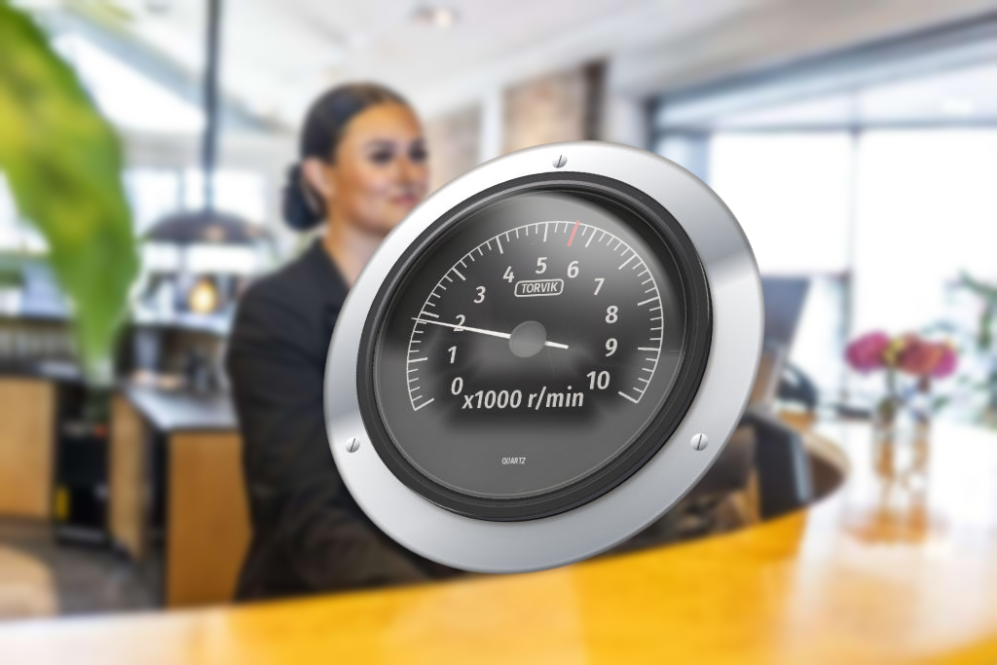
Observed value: {"value": 1800, "unit": "rpm"}
